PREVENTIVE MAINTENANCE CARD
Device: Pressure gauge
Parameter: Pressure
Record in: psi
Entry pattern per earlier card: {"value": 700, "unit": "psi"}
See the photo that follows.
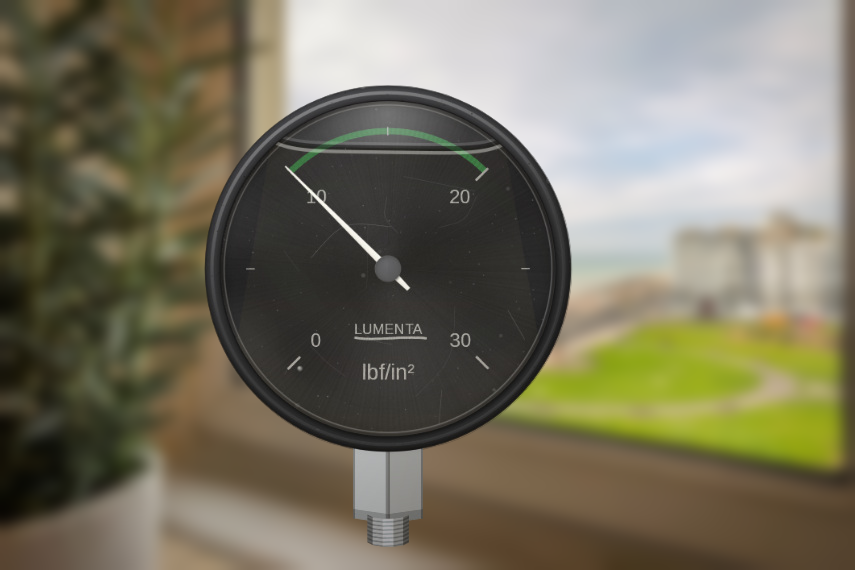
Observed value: {"value": 10, "unit": "psi"}
